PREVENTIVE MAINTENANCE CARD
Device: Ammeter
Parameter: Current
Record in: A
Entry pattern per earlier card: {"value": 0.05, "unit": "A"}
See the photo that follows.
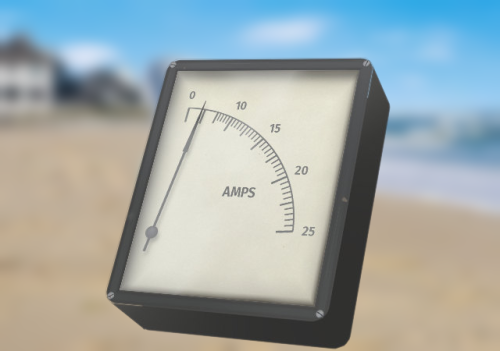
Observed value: {"value": 5, "unit": "A"}
